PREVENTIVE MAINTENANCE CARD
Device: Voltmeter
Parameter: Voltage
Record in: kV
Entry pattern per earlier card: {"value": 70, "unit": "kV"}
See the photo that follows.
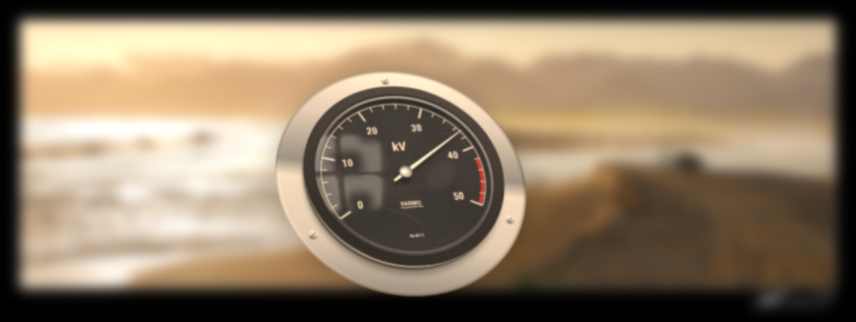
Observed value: {"value": 37, "unit": "kV"}
